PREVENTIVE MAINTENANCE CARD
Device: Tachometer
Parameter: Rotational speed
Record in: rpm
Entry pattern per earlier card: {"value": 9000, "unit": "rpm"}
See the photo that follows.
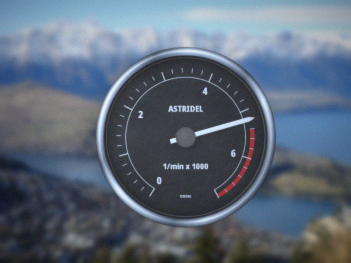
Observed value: {"value": 5200, "unit": "rpm"}
